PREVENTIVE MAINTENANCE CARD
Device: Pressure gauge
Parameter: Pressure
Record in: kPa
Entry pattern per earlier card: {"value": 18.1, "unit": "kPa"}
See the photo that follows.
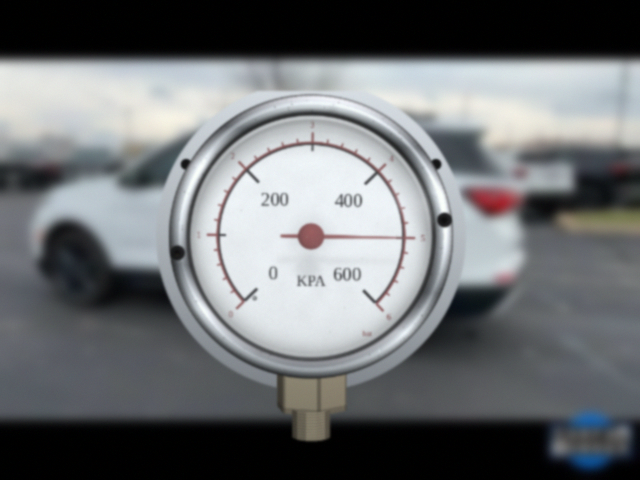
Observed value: {"value": 500, "unit": "kPa"}
